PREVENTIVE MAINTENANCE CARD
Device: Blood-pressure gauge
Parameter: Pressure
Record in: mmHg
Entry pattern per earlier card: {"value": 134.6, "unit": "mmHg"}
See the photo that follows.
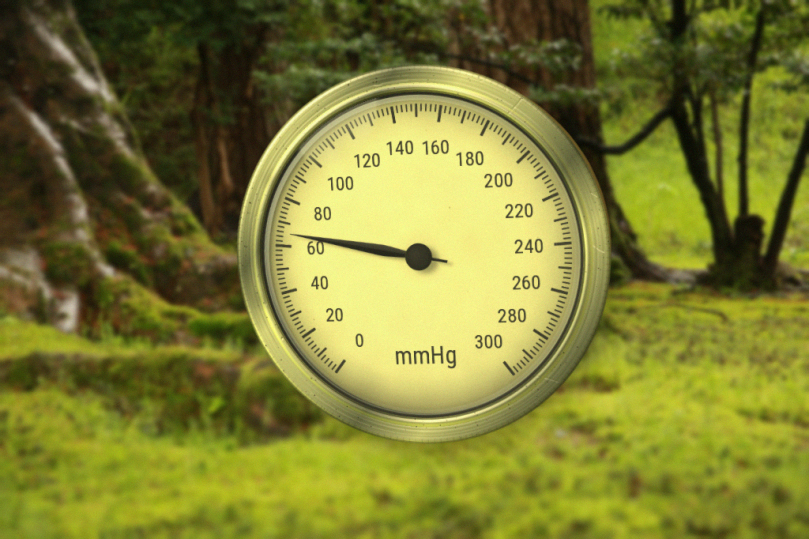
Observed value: {"value": 66, "unit": "mmHg"}
